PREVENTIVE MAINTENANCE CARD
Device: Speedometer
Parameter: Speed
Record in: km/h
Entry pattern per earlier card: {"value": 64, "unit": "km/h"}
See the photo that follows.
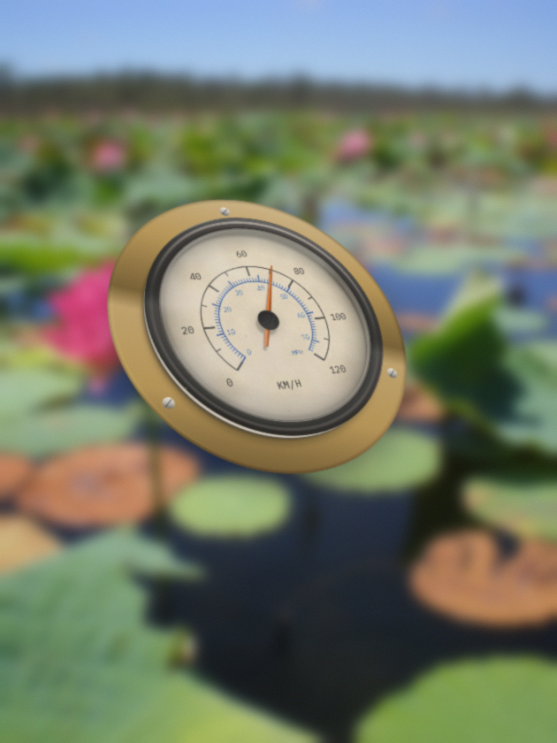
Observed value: {"value": 70, "unit": "km/h"}
